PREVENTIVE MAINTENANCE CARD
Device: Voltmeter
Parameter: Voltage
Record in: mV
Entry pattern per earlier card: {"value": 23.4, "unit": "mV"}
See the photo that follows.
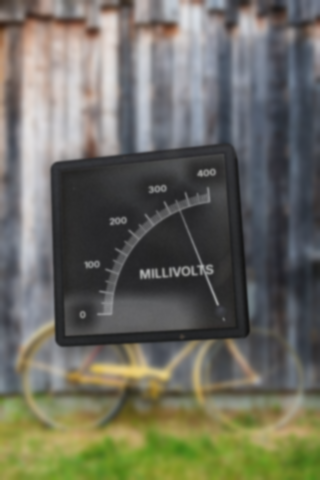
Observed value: {"value": 325, "unit": "mV"}
